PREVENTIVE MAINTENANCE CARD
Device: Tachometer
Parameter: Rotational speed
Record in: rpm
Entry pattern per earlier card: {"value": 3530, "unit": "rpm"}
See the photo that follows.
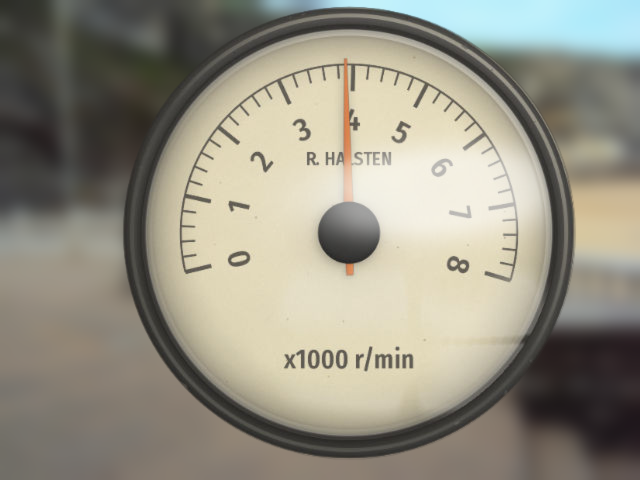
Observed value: {"value": 3900, "unit": "rpm"}
